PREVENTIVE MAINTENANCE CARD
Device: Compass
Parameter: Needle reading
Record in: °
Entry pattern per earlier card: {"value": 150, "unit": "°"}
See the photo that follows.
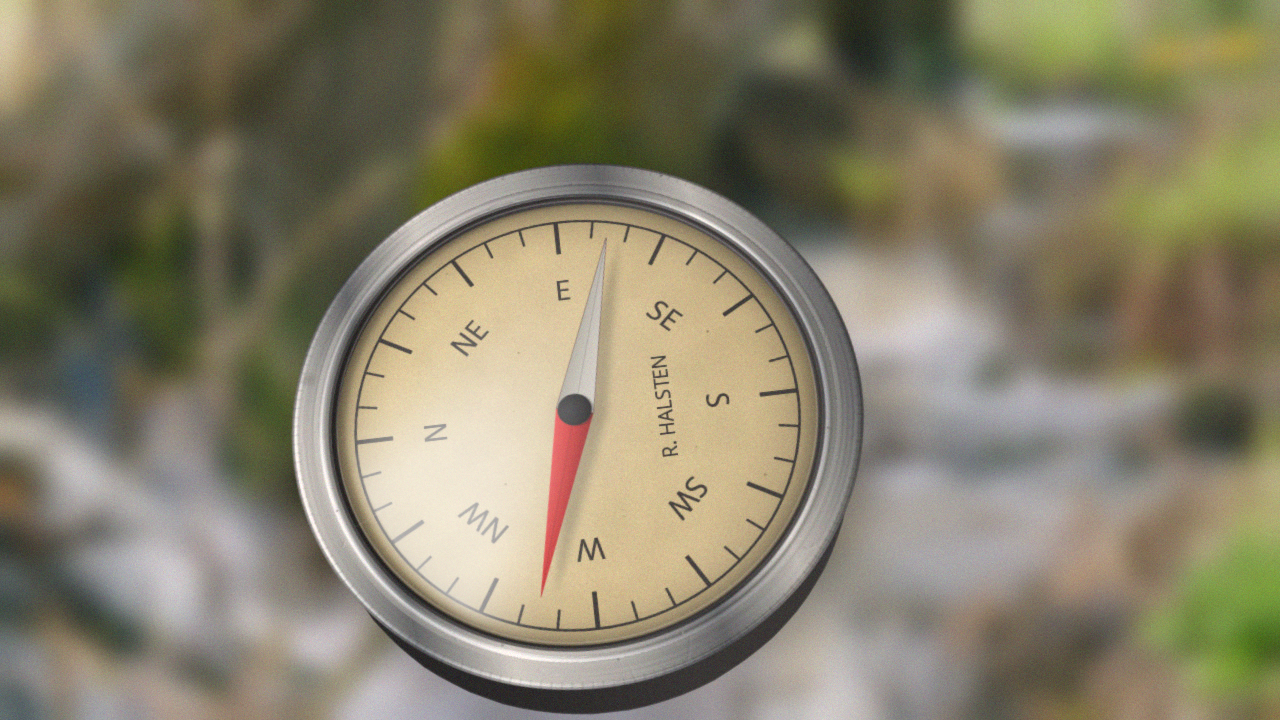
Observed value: {"value": 285, "unit": "°"}
